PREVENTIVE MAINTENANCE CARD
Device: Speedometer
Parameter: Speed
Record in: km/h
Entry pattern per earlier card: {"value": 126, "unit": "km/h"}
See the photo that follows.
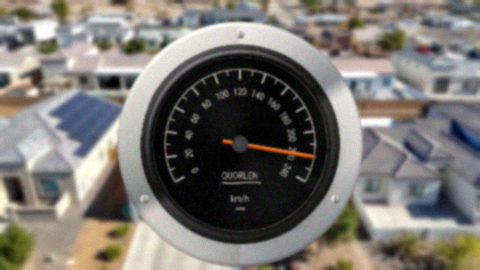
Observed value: {"value": 220, "unit": "km/h"}
